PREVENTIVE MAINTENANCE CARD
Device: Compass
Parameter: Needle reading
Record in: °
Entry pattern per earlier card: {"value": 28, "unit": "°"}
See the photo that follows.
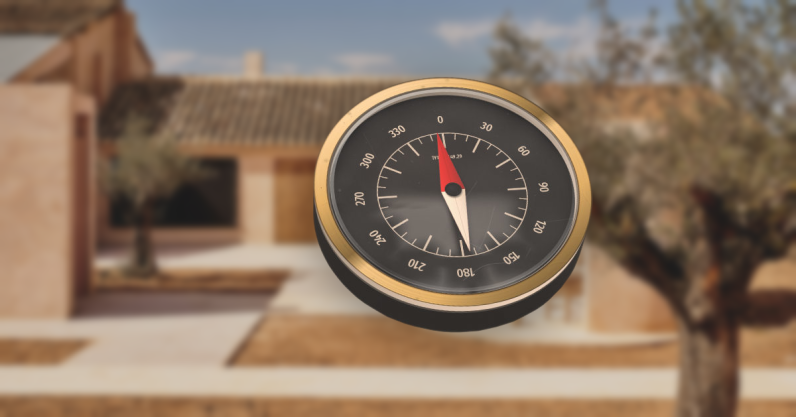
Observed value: {"value": 355, "unit": "°"}
